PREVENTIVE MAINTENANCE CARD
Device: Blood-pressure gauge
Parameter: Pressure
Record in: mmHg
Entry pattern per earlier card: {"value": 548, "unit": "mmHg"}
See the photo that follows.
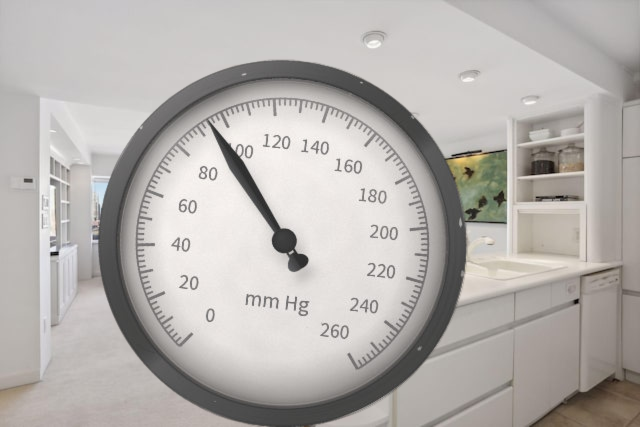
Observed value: {"value": 94, "unit": "mmHg"}
